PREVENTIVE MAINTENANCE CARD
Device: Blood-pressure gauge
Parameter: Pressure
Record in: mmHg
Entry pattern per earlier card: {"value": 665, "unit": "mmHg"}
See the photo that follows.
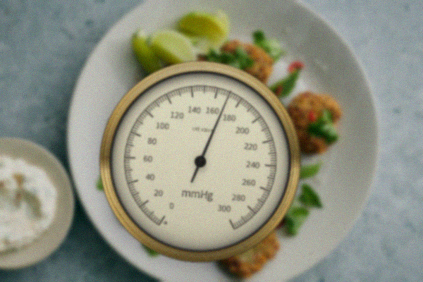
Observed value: {"value": 170, "unit": "mmHg"}
